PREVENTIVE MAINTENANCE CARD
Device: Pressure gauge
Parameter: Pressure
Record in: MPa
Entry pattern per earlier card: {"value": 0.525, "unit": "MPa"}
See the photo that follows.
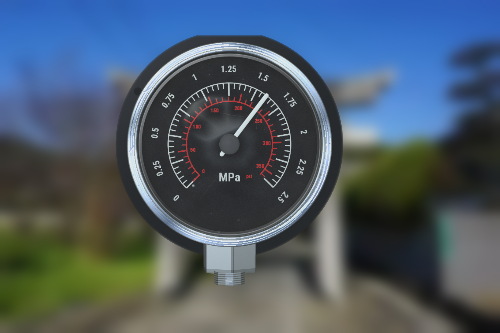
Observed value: {"value": 1.6, "unit": "MPa"}
